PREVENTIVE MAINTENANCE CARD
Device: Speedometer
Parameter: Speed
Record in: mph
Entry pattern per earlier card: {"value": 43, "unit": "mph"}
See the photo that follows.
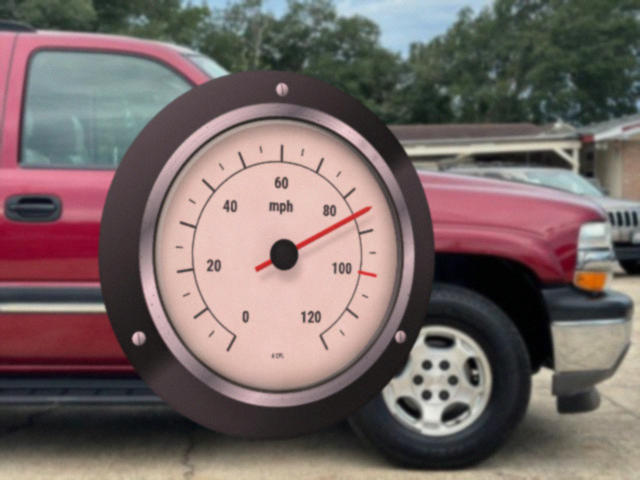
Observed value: {"value": 85, "unit": "mph"}
